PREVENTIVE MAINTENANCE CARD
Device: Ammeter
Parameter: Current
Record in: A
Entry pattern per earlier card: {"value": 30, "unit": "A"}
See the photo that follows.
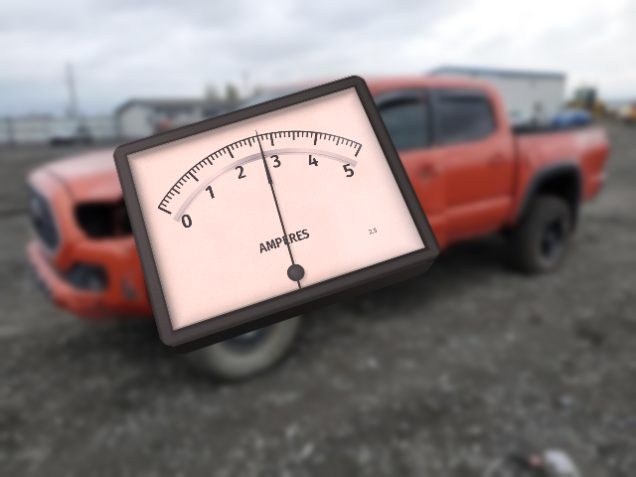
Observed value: {"value": 2.7, "unit": "A"}
